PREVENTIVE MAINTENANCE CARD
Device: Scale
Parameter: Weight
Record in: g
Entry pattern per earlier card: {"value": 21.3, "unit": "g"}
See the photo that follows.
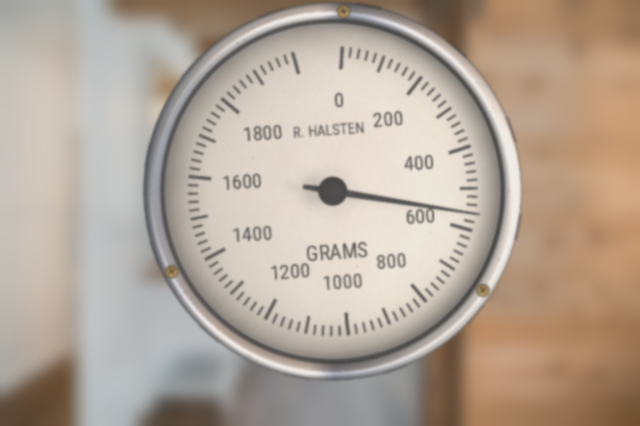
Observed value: {"value": 560, "unit": "g"}
